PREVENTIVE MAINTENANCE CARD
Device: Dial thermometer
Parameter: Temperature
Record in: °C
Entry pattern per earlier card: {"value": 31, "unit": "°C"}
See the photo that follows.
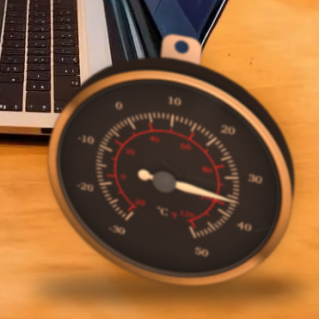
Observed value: {"value": 35, "unit": "°C"}
